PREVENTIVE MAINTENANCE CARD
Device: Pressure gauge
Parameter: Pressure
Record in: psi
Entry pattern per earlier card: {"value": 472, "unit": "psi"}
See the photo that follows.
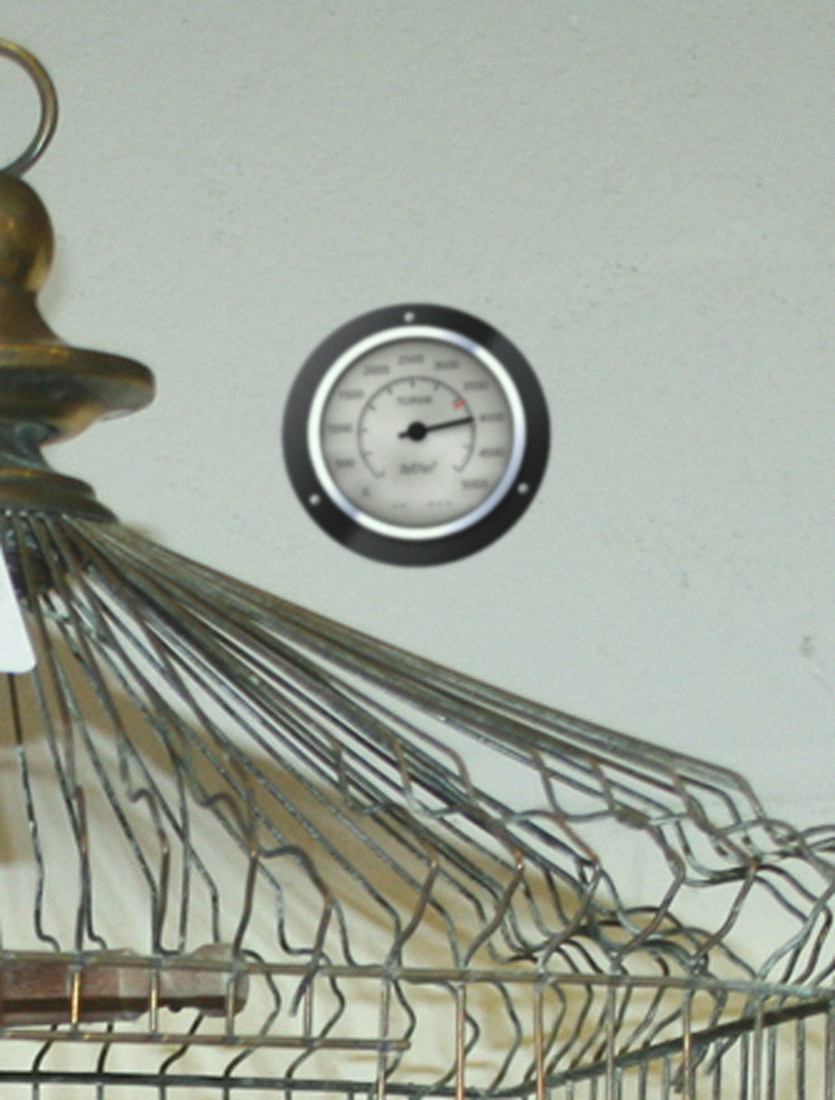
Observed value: {"value": 4000, "unit": "psi"}
